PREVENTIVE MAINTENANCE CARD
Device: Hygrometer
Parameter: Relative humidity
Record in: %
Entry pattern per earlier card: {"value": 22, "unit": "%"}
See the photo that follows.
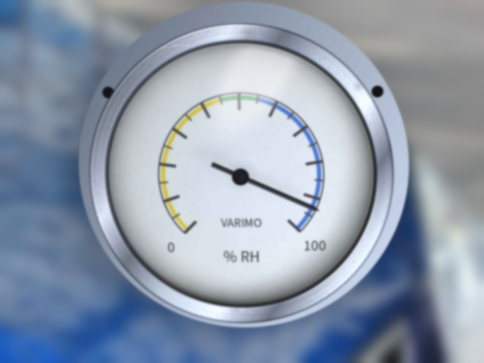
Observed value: {"value": 92.5, "unit": "%"}
